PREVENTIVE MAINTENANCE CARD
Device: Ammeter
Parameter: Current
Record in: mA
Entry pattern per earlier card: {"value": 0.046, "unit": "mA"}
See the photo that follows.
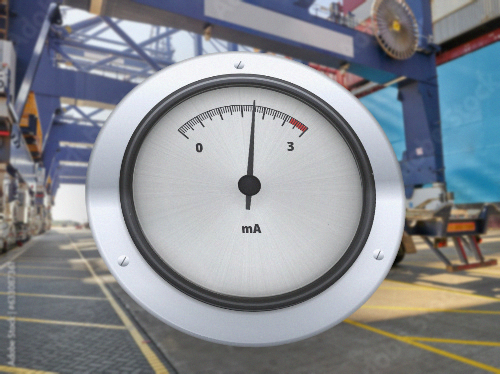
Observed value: {"value": 1.75, "unit": "mA"}
